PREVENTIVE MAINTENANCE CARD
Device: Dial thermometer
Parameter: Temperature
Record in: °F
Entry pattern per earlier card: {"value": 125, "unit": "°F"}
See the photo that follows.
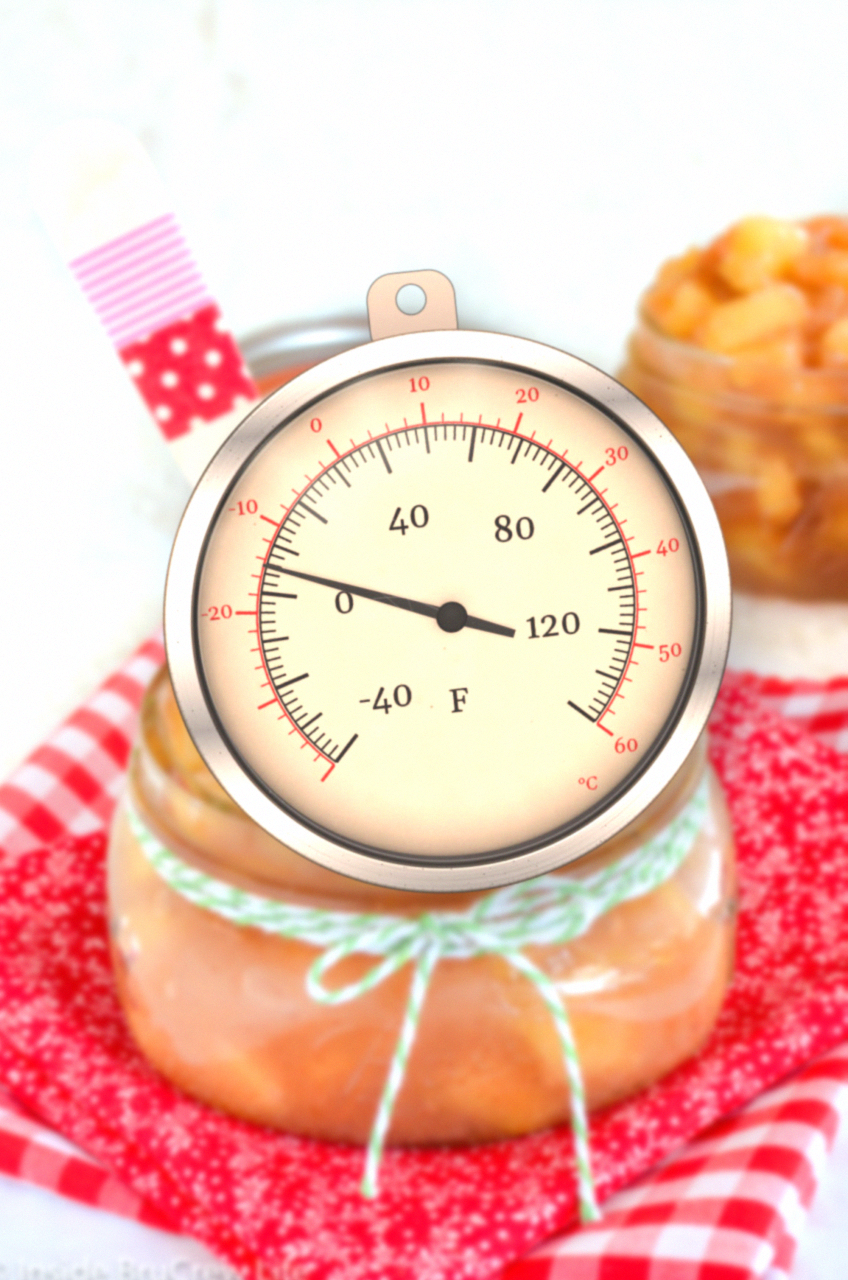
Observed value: {"value": 6, "unit": "°F"}
